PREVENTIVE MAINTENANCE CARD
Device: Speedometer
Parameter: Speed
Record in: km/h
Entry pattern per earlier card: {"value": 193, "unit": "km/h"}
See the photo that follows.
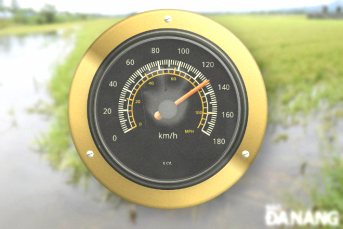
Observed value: {"value": 130, "unit": "km/h"}
